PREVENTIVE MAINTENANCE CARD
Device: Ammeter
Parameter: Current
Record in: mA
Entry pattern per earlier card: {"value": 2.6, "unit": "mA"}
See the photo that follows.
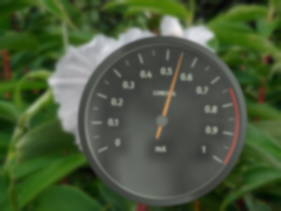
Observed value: {"value": 0.55, "unit": "mA"}
